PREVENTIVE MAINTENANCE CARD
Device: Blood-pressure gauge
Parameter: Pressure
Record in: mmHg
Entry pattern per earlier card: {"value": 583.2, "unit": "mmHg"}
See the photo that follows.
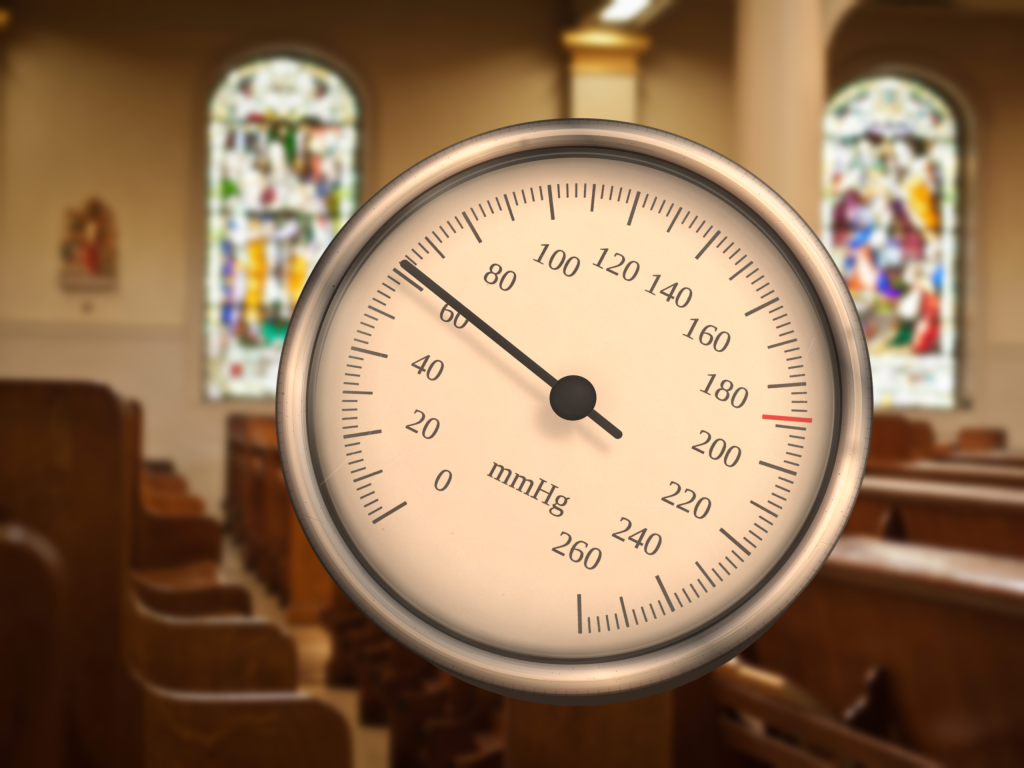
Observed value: {"value": 62, "unit": "mmHg"}
